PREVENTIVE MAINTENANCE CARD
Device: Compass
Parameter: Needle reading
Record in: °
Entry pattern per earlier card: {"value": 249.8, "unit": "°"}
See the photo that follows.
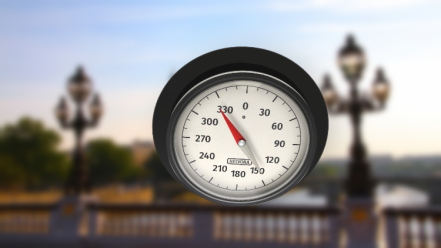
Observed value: {"value": 325, "unit": "°"}
